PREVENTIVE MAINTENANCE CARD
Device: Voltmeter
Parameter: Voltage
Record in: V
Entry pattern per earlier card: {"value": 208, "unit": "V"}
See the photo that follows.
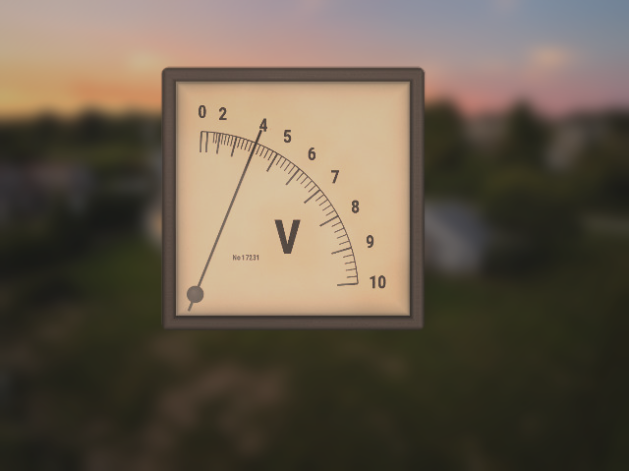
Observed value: {"value": 4, "unit": "V"}
